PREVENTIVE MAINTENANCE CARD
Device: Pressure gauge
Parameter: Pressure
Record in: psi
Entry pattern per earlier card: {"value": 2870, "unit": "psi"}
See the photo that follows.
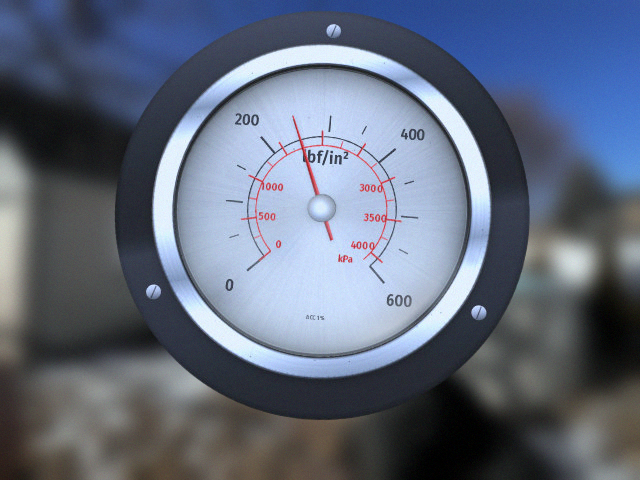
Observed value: {"value": 250, "unit": "psi"}
